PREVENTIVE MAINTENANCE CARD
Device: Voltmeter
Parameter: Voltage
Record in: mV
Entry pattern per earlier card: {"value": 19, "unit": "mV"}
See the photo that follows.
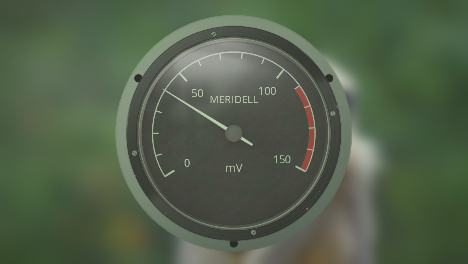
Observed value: {"value": 40, "unit": "mV"}
